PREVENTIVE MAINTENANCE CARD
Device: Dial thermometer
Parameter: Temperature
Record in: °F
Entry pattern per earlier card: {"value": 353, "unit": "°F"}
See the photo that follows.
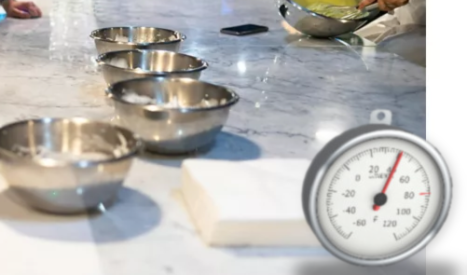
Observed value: {"value": 40, "unit": "°F"}
